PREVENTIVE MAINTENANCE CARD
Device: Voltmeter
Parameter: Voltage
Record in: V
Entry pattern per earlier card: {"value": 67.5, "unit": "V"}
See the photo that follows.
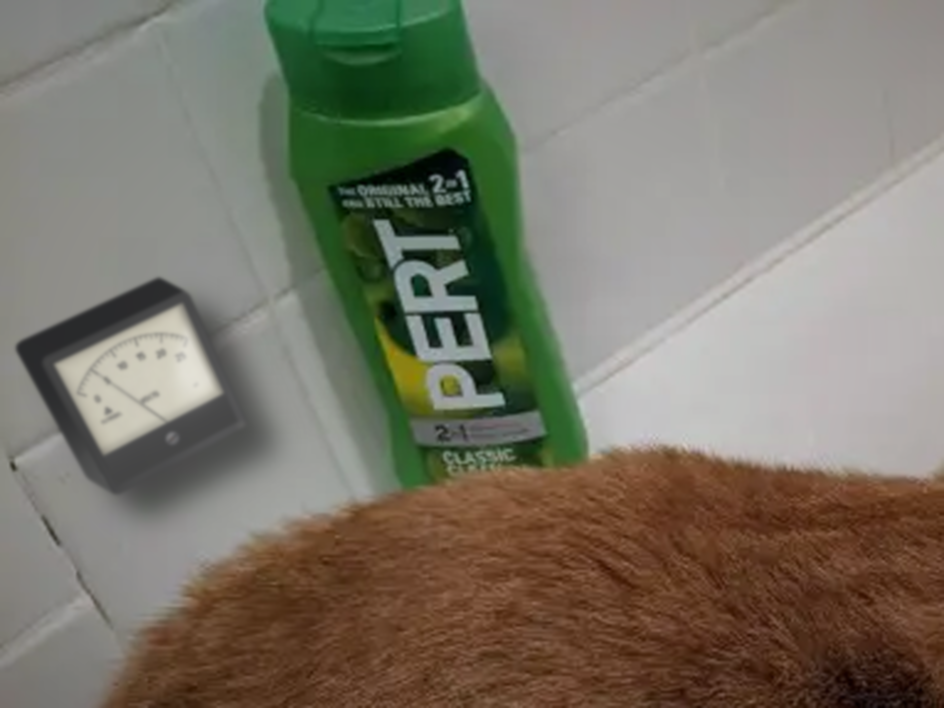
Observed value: {"value": 5, "unit": "V"}
